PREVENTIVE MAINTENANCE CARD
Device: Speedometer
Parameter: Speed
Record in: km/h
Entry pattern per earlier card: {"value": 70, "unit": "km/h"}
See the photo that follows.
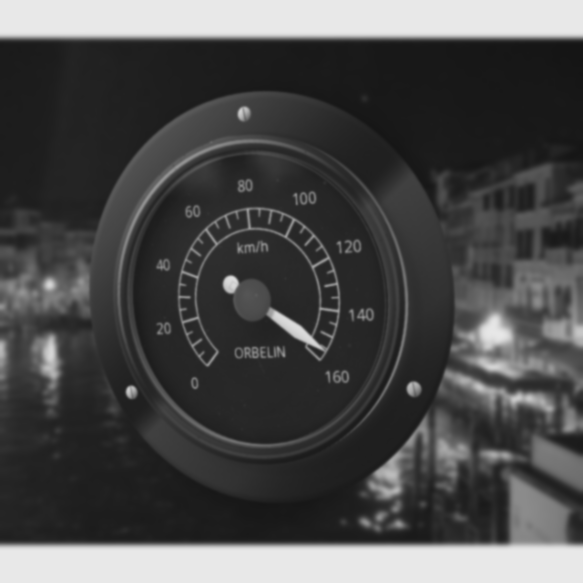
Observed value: {"value": 155, "unit": "km/h"}
